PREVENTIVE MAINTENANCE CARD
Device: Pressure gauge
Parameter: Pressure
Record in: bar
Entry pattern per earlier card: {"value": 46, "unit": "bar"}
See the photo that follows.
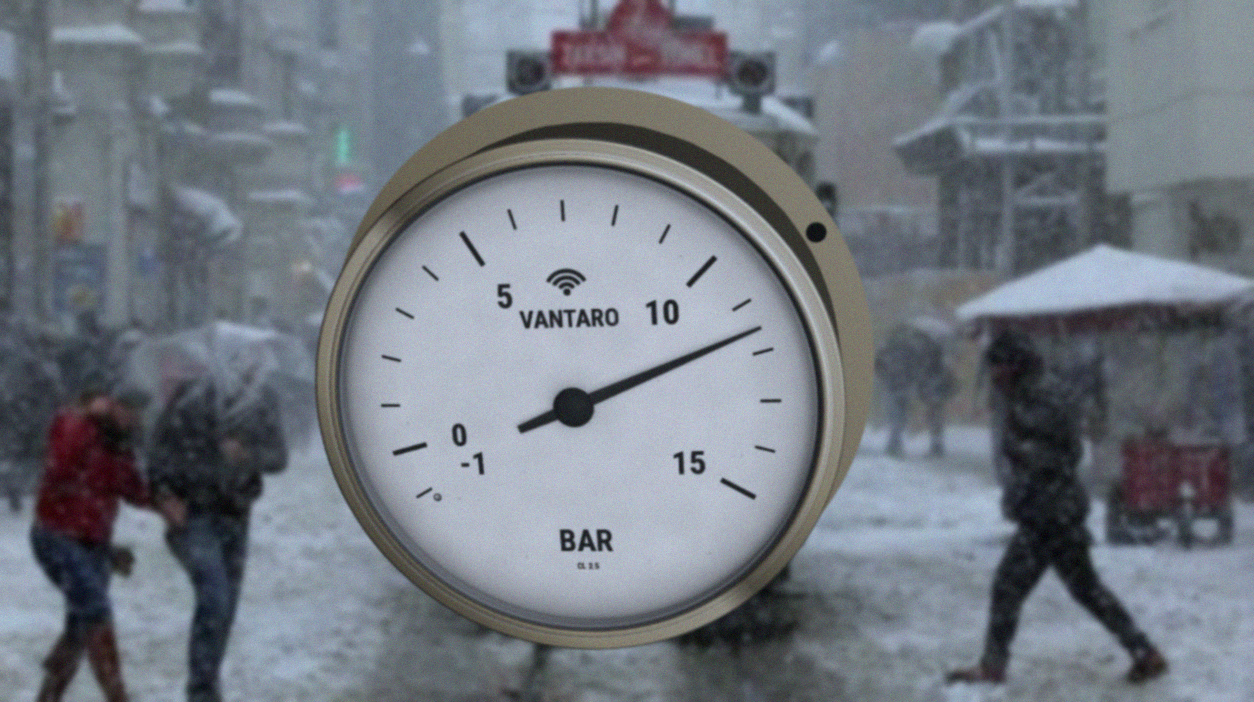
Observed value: {"value": 11.5, "unit": "bar"}
